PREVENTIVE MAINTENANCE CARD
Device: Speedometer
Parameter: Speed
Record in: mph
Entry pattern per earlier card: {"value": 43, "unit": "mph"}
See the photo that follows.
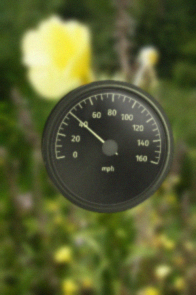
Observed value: {"value": 40, "unit": "mph"}
